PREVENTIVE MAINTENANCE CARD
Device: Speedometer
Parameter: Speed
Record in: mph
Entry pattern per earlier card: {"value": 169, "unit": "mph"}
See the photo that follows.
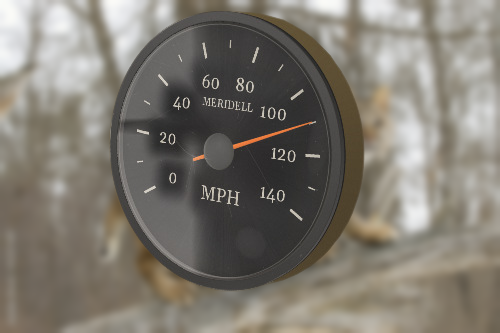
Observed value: {"value": 110, "unit": "mph"}
